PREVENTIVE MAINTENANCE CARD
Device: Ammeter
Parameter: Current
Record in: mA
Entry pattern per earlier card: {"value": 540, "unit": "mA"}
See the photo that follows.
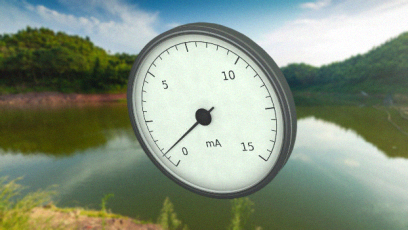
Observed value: {"value": 0.75, "unit": "mA"}
